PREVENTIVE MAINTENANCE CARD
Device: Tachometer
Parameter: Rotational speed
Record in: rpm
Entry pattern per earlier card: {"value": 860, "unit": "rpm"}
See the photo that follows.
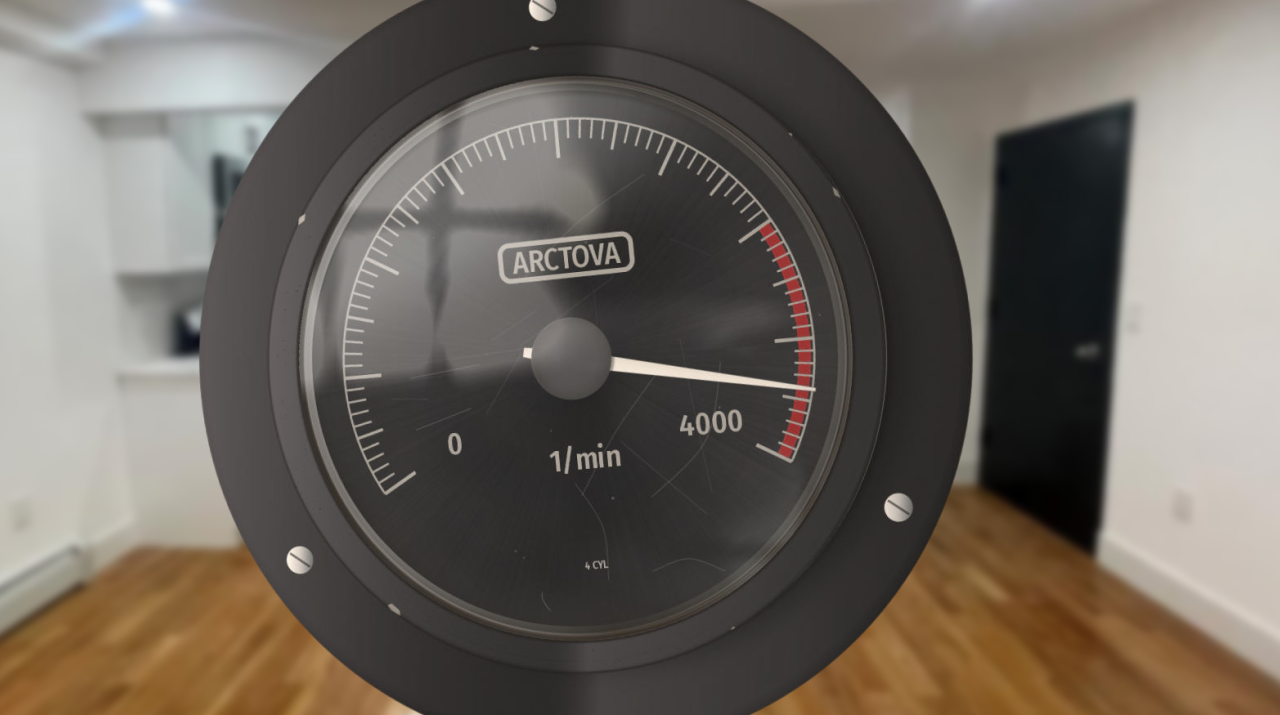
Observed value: {"value": 3700, "unit": "rpm"}
